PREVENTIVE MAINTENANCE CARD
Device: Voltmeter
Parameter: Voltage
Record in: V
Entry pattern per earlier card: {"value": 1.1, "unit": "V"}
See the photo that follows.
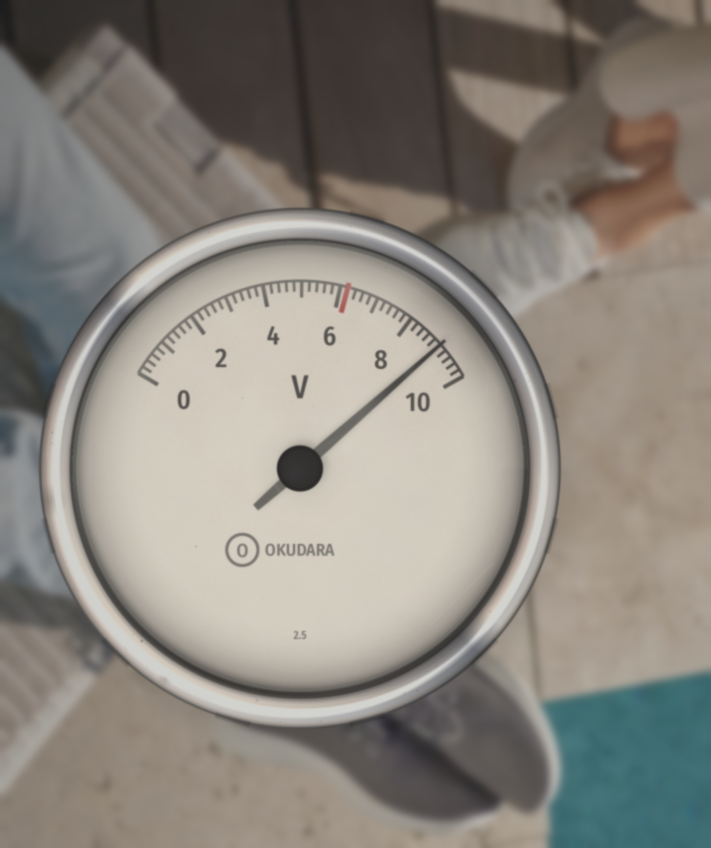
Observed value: {"value": 9, "unit": "V"}
